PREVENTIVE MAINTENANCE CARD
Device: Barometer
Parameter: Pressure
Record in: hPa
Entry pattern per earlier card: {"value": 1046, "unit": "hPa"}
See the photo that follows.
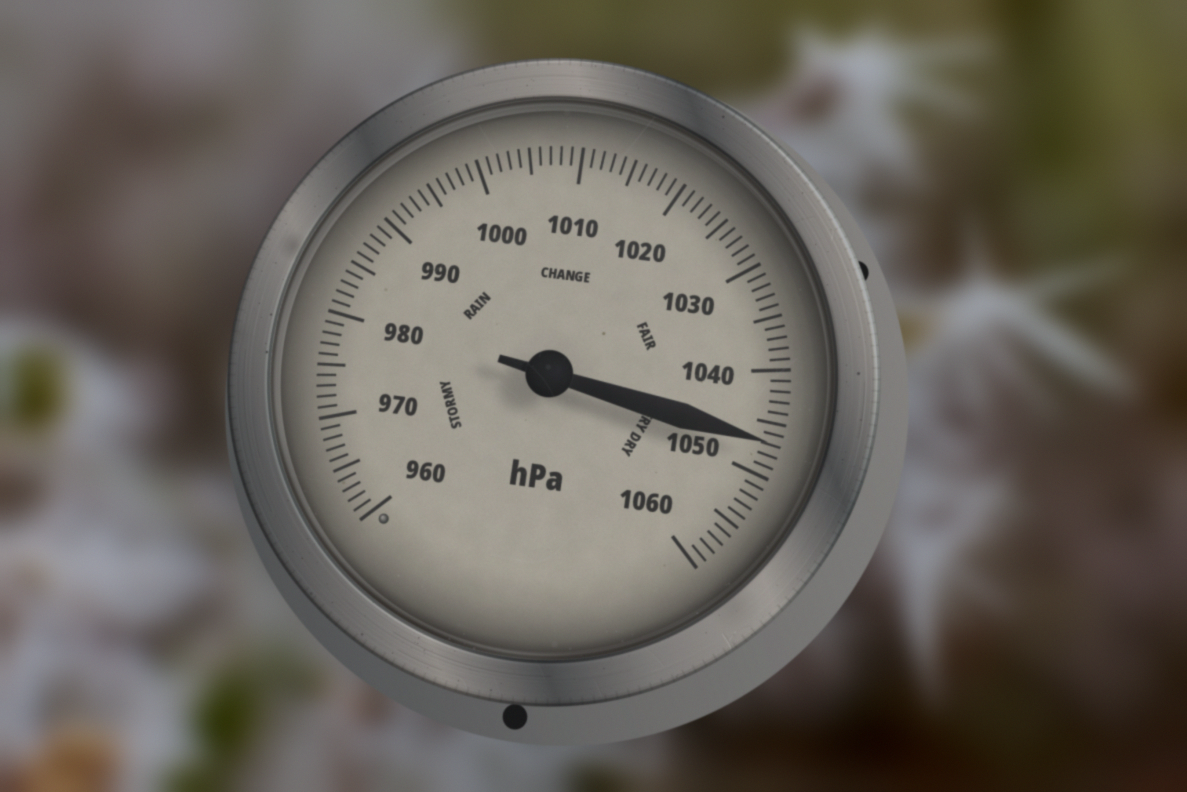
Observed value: {"value": 1047, "unit": "hPa"}
